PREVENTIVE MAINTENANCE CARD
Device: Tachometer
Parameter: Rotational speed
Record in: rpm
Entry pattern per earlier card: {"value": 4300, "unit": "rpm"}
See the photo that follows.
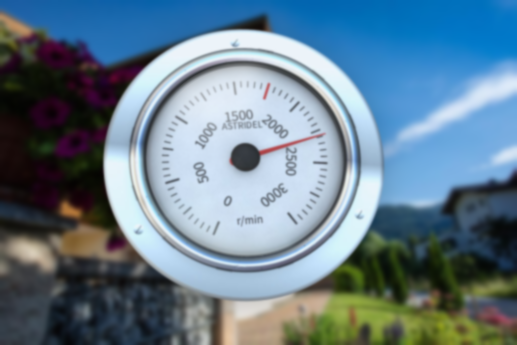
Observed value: {"value": 2300, "unit": "rpm"}
